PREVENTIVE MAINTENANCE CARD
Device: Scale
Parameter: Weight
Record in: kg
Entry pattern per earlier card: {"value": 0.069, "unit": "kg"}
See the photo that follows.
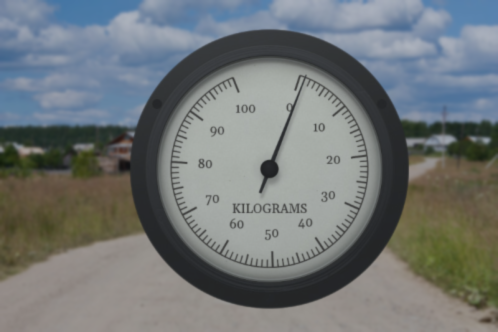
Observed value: {"value": 1, "unit": "kg"}
